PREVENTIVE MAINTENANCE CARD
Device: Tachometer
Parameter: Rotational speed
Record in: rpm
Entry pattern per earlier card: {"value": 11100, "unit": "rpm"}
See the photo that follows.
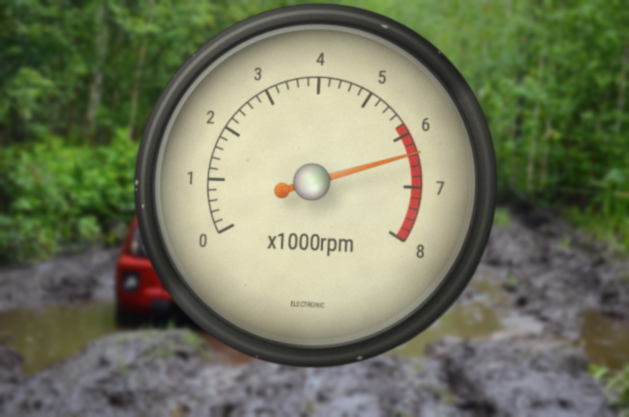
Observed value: {"value": 6400, "unit": "rpm"}
